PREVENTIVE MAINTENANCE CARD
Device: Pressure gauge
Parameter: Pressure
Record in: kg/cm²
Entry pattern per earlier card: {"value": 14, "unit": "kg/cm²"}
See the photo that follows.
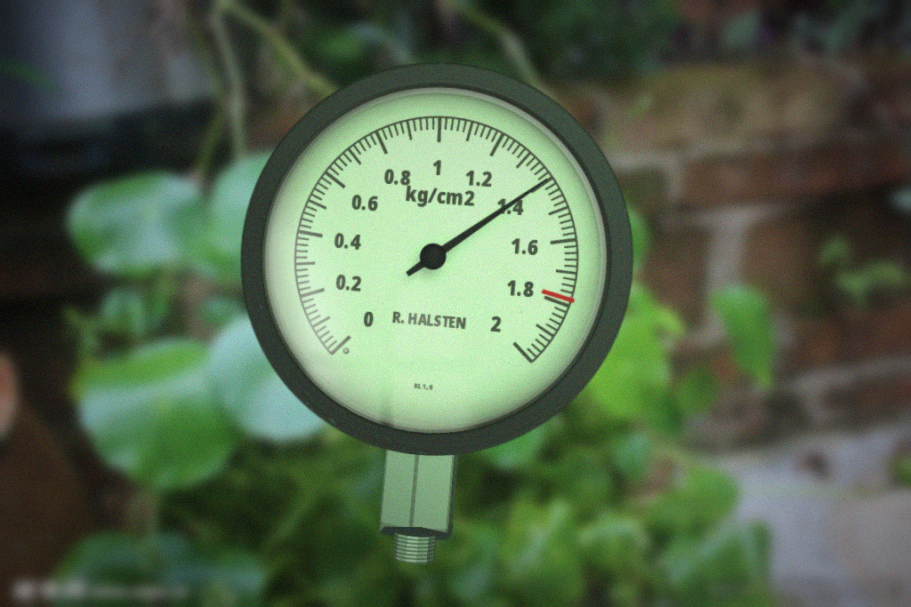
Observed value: {"value": 1.4, "unit": "kg/cm²"}
